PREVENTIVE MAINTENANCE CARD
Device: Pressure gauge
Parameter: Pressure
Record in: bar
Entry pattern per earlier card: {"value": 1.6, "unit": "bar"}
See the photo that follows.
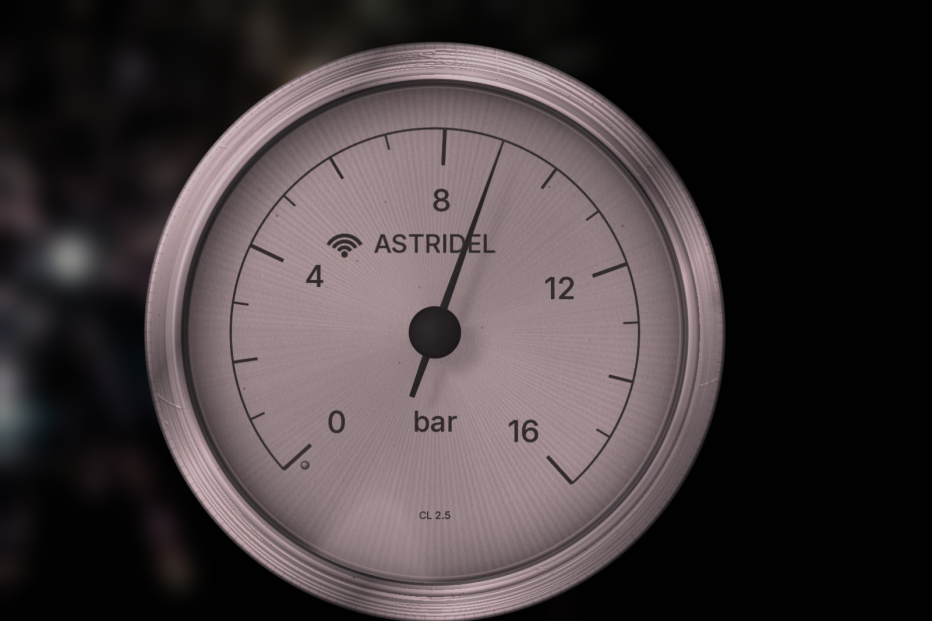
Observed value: {"value": 9, "unit": "bar"}
